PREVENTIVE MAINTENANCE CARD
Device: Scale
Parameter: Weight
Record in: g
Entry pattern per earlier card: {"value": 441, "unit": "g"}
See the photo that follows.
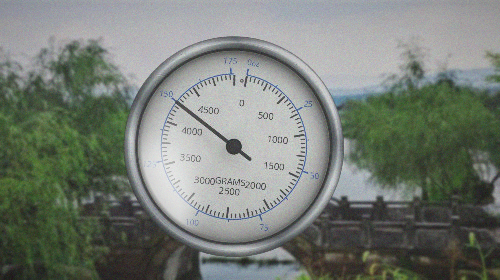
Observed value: {"value": 4250, "unit": "g"}
